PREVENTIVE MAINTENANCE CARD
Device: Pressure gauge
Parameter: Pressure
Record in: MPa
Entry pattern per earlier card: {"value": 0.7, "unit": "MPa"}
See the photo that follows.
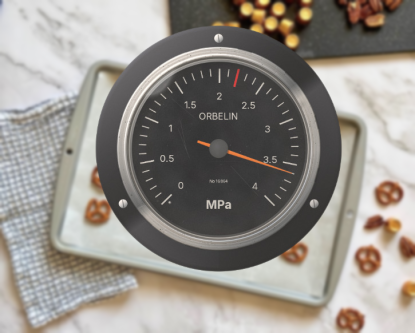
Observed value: {"value": 3.6, "unit": "MPa"}
